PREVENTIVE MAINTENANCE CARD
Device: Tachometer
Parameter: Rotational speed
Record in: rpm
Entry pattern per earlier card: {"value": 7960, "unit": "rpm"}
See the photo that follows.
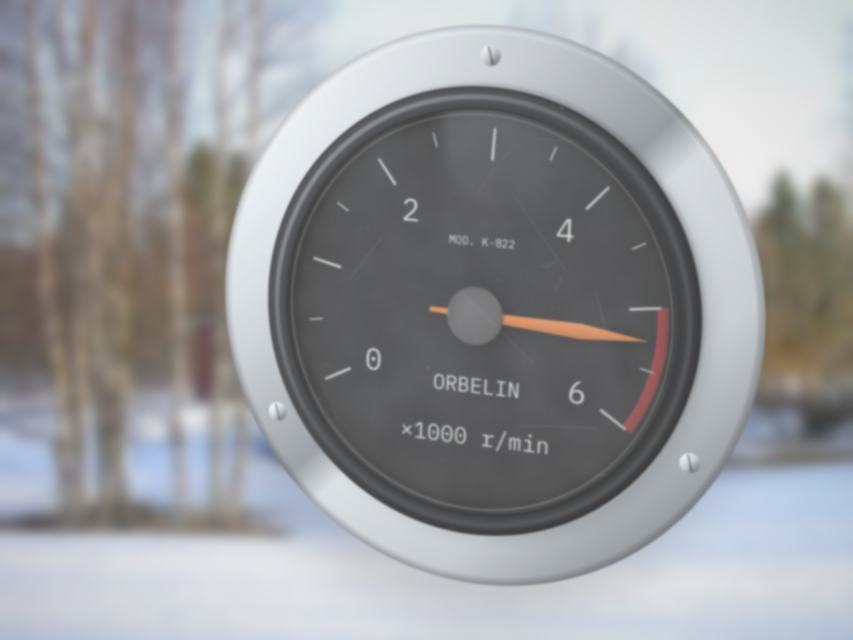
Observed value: {"value": 5250, "unit": "rpm"}
